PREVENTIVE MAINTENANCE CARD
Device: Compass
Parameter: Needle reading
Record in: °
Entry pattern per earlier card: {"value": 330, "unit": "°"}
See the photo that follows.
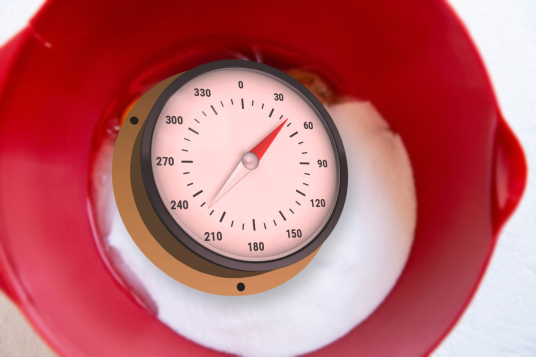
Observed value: {"value": 45, "unit": "°"}
